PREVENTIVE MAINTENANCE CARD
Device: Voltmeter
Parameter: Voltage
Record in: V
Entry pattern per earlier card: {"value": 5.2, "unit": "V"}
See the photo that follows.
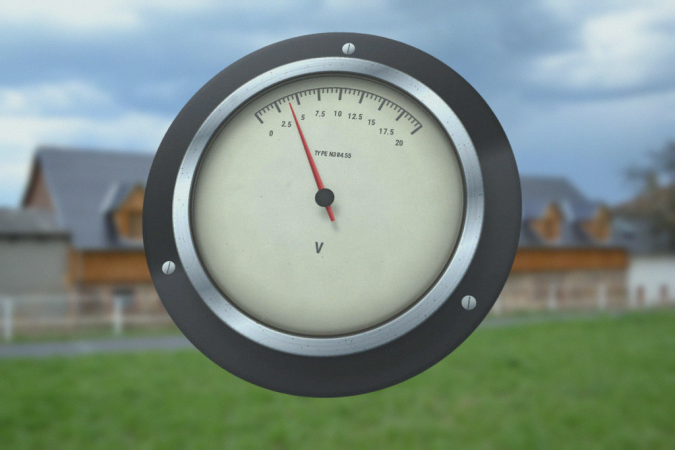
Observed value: {"value": 4, "unit": "V"}
